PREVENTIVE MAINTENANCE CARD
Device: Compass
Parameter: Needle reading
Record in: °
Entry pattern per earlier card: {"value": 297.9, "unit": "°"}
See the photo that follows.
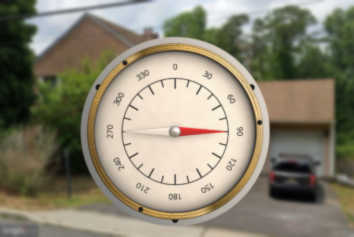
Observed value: {"value": 90, "unit": "°"}
